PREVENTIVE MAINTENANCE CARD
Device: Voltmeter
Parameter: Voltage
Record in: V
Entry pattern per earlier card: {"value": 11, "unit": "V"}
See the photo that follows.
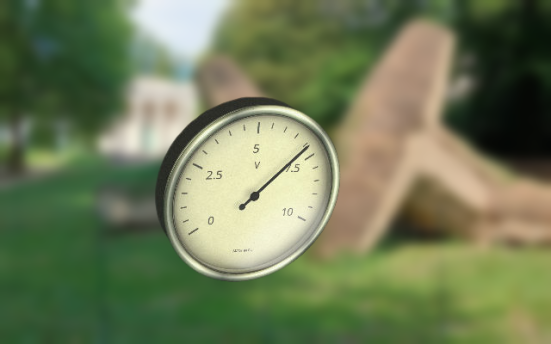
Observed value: {"value": 7, "unit": "V"}
